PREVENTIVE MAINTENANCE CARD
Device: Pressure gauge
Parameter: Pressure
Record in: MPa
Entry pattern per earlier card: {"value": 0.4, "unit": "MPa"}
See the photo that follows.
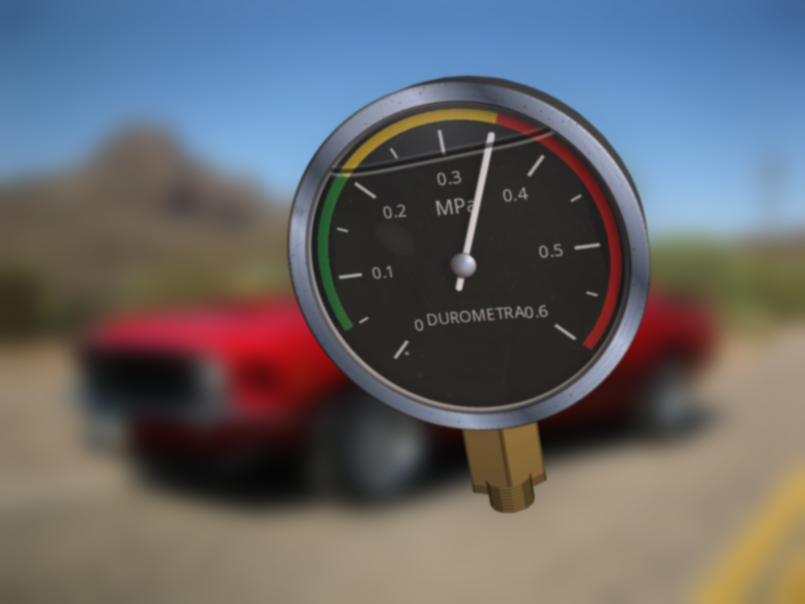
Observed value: {"value": 0.35, "unit": "MPa"}
